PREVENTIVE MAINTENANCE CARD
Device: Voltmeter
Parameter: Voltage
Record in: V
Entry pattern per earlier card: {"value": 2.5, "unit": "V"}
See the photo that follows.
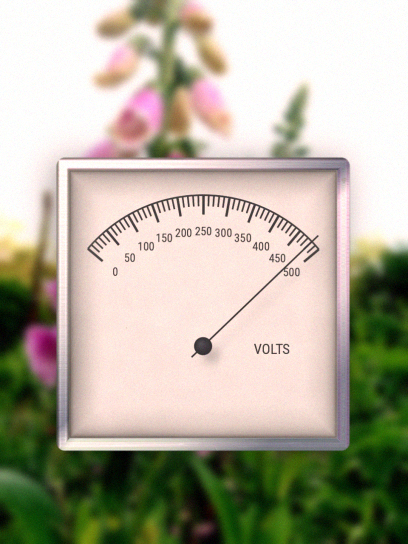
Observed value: {"value": 480, "unit": "V"}
